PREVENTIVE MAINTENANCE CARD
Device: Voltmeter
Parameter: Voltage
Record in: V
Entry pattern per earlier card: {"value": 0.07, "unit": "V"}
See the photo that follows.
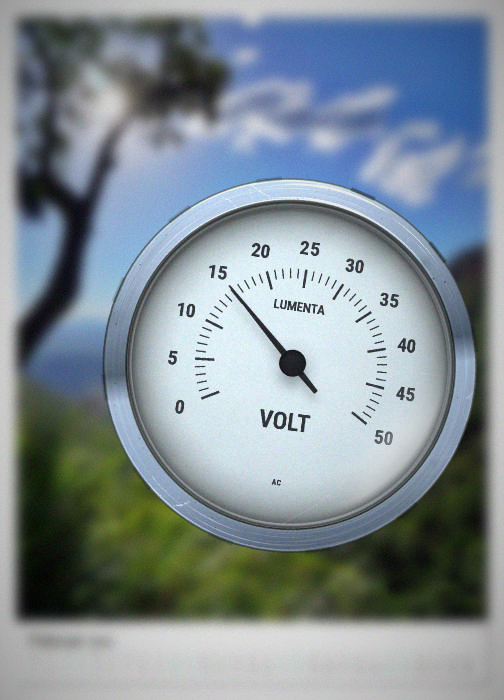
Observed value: {"value": 15, "unit": "V"}
